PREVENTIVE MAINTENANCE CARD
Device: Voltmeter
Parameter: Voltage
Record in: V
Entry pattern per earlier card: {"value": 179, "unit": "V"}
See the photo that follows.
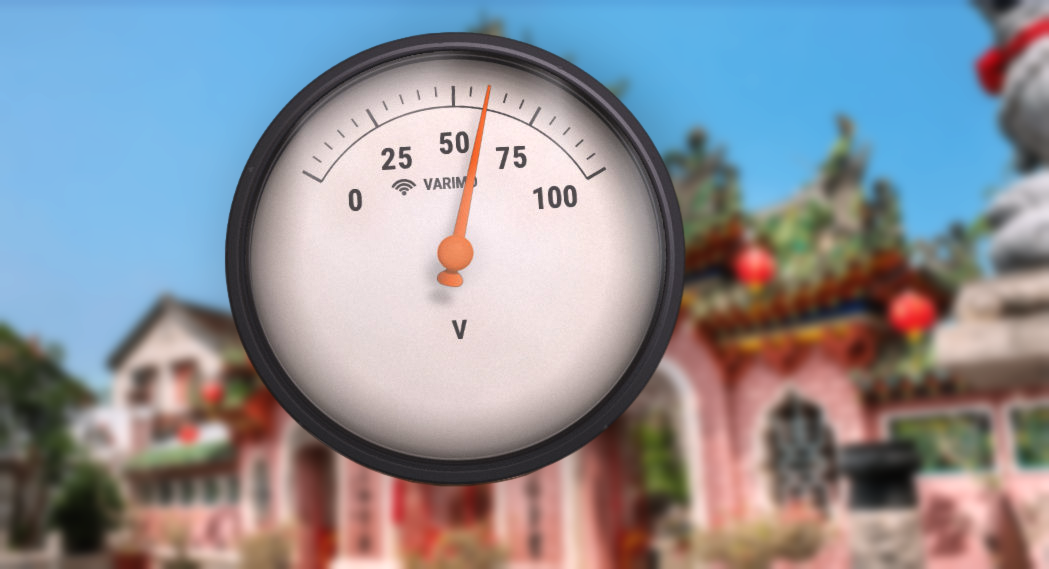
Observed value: {"value": 60, "unit": "V"}
